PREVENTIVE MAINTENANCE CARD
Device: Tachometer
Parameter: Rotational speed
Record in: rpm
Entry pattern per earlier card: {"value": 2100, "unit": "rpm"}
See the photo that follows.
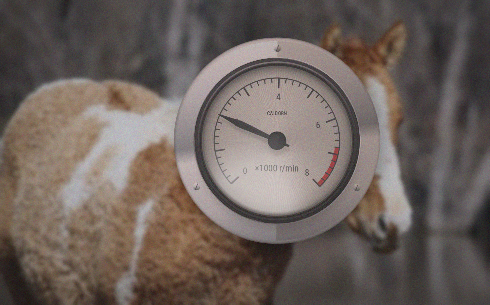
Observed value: {"value": 2000, "unit": "rpm"}
